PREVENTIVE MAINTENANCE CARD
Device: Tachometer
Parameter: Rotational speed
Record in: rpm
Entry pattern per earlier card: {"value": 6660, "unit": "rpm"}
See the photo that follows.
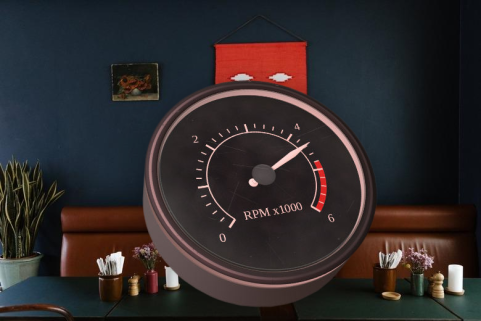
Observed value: {"value": 4400, "unit": "rpm"}
